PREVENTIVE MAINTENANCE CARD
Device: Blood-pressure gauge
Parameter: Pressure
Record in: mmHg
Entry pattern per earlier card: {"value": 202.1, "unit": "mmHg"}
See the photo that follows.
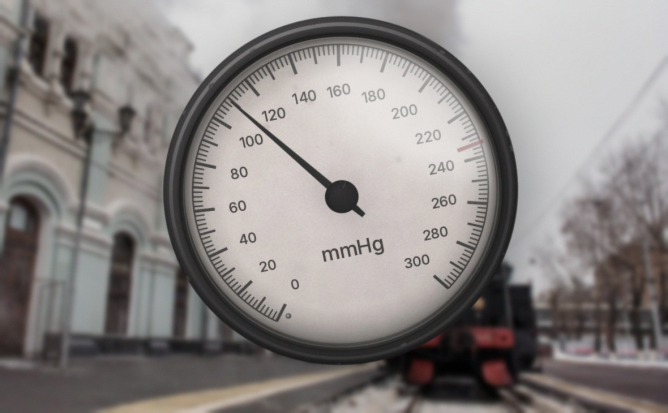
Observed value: {"value": 110, "unit": "mmHg"}
